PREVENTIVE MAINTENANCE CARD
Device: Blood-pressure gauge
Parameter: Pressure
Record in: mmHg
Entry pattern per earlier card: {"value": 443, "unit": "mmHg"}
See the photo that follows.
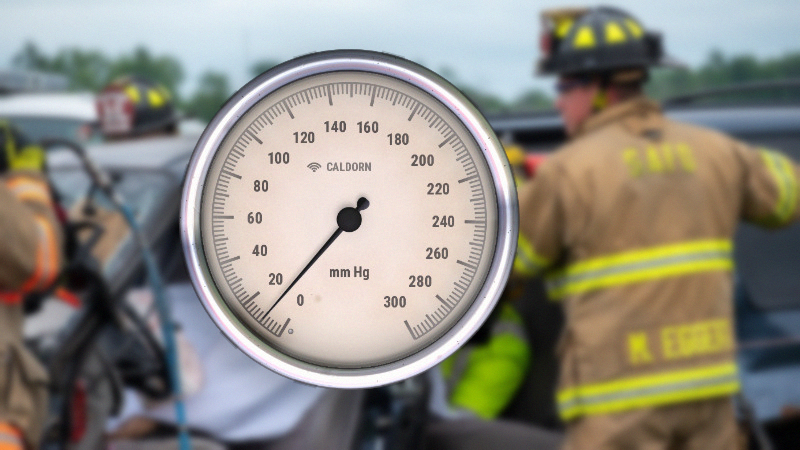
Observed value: {"value": 10, "unit": "mmHg"}
